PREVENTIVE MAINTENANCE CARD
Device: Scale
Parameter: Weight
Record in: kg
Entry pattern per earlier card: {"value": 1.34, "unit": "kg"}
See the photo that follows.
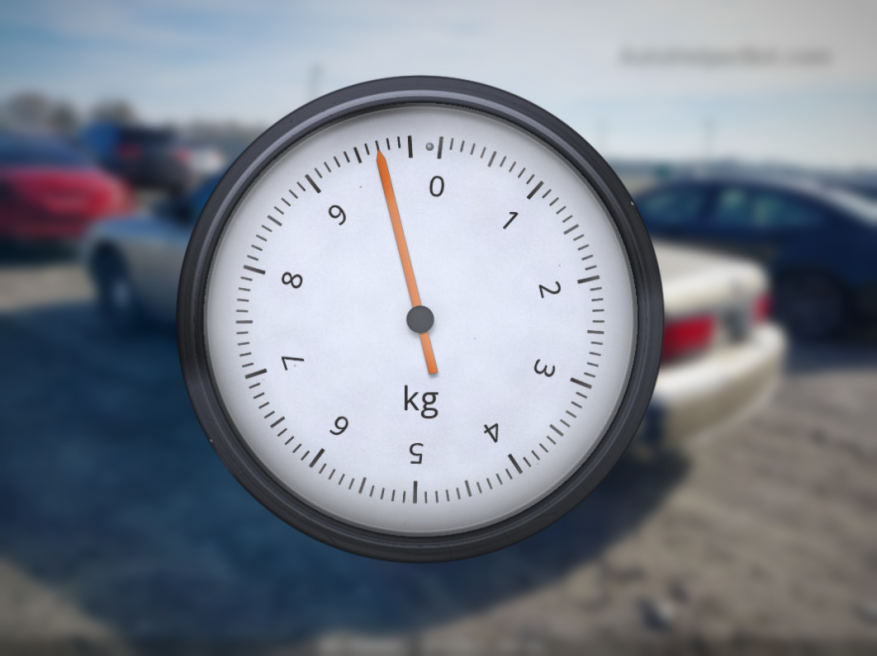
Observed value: {"value": 9.7, "unit": "kg"}
